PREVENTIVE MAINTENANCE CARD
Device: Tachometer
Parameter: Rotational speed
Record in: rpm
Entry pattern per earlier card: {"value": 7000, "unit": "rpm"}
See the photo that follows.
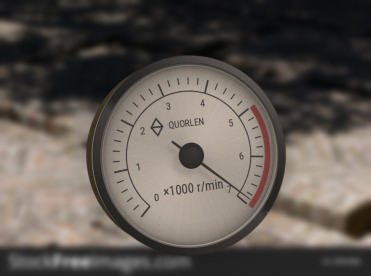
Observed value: {"value": 6900, "unit": "rpm"}
